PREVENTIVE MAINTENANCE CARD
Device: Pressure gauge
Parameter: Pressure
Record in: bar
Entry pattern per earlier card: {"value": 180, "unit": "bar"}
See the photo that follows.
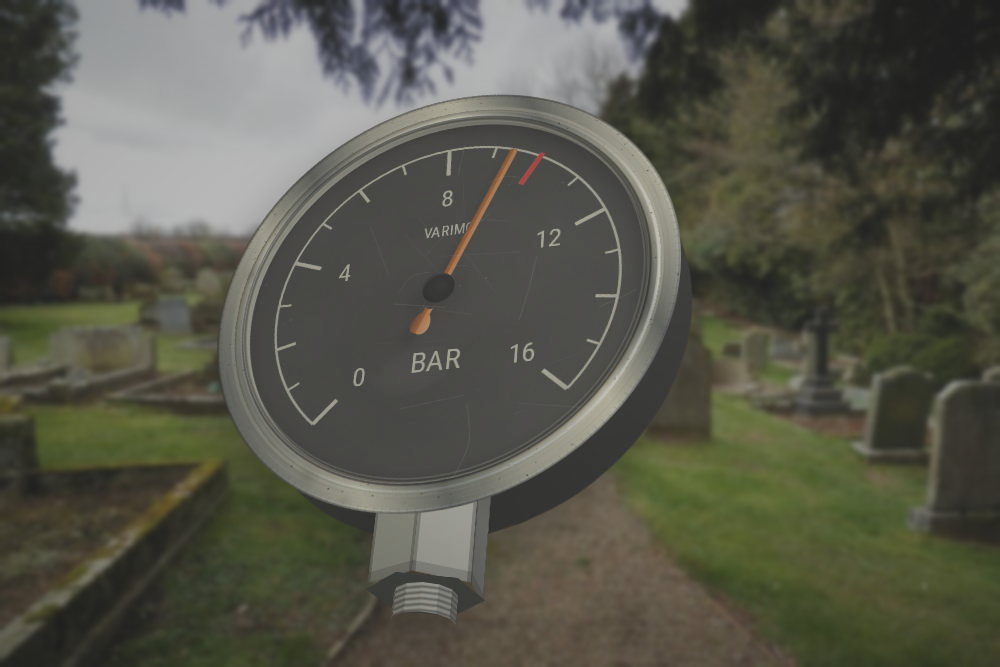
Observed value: {"value": 9.5, "unit": "bar"}
